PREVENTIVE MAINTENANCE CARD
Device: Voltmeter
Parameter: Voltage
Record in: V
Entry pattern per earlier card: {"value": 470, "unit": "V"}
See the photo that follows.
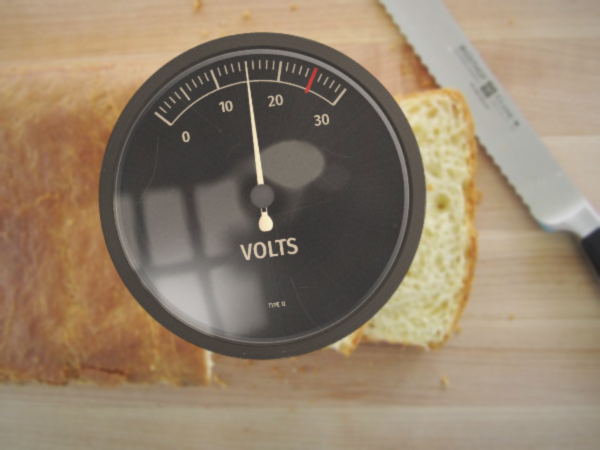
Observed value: {"value": 15, "unit": "V"}
